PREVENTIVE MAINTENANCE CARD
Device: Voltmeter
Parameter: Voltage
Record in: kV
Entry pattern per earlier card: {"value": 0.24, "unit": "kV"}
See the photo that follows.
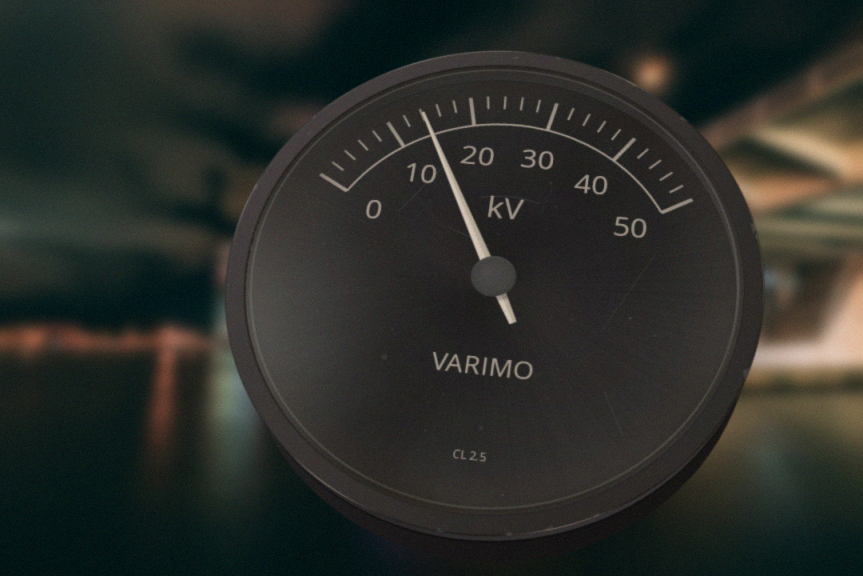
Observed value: {"value": 14, "unit": "kV"}
